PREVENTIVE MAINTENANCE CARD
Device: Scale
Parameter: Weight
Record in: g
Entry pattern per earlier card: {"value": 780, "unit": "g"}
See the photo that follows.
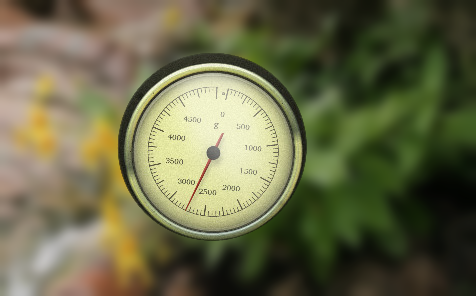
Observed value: {"value": 2750, "unit": "g"}
